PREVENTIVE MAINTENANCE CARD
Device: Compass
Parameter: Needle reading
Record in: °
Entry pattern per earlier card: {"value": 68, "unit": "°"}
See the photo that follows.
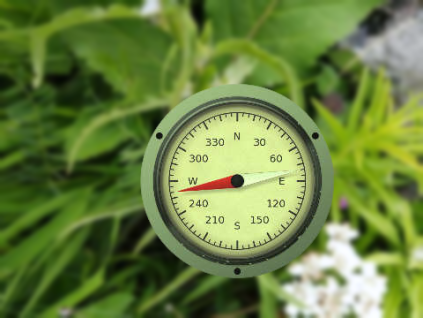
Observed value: {"value": 260, "unit": "°"}
